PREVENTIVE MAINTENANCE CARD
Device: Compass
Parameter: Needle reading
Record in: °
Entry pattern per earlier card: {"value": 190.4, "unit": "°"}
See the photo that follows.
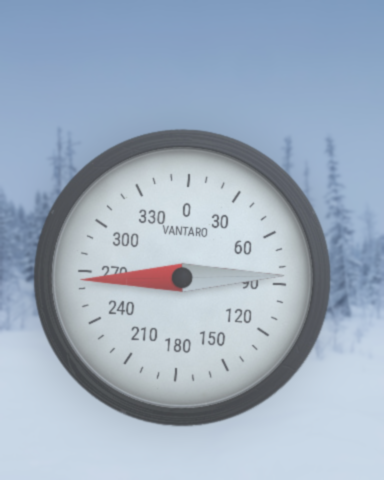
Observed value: {"value": 265, "unit": "°"}
